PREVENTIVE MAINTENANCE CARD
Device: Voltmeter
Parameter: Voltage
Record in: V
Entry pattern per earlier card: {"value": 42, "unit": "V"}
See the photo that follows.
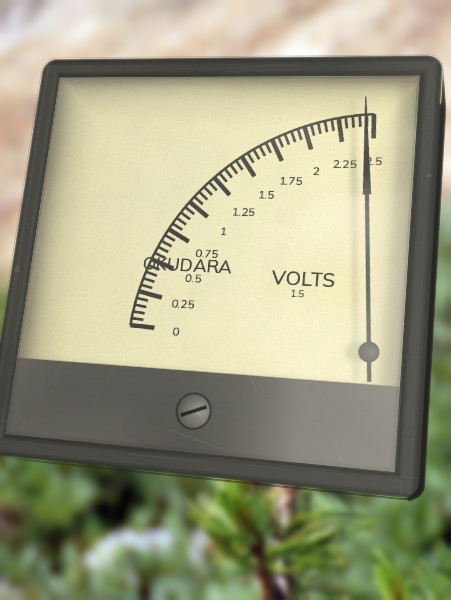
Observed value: {"value": 2.45, "unit": "V"}
